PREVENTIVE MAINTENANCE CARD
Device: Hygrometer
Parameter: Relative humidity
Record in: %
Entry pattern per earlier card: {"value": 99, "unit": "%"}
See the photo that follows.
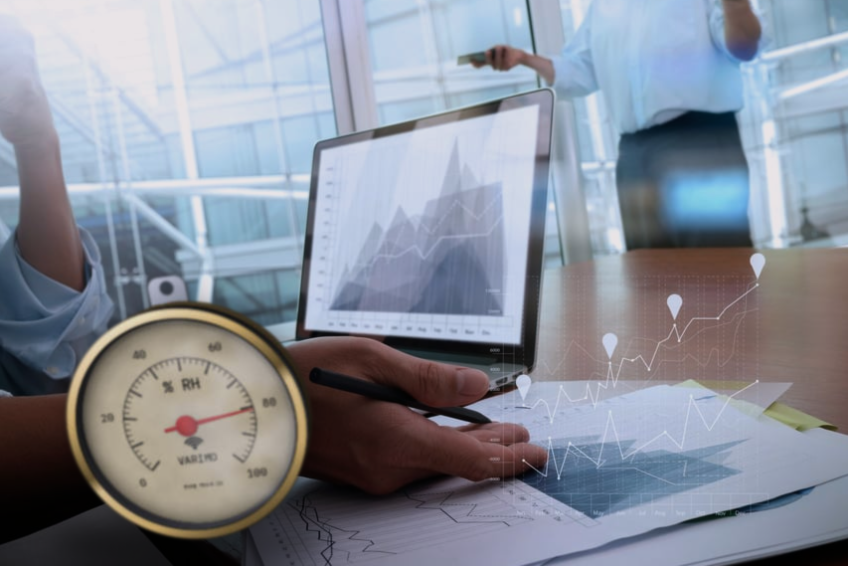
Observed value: {"value": 80, "unit": "%"}
